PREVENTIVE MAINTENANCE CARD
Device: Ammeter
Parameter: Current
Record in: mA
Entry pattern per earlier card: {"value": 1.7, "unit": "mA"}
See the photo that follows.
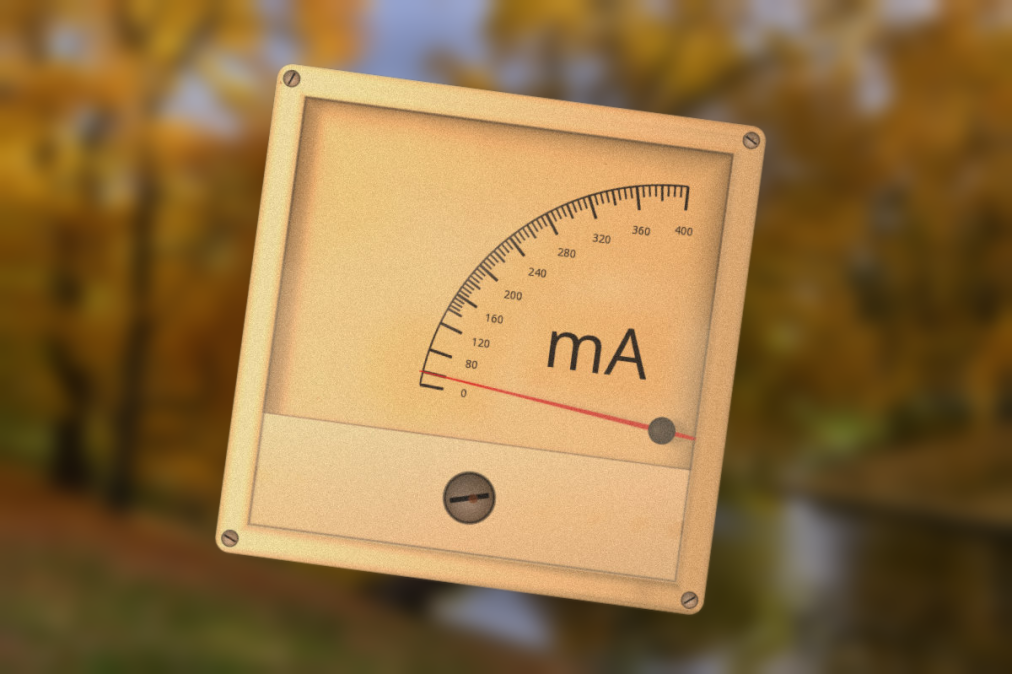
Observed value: {"value": 40, "unit": "mA"}
